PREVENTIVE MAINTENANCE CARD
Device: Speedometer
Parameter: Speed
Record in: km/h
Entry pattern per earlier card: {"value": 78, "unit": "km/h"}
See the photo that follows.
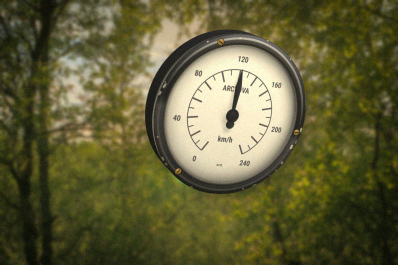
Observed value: {"value": 120, "unit": "km/h"}
